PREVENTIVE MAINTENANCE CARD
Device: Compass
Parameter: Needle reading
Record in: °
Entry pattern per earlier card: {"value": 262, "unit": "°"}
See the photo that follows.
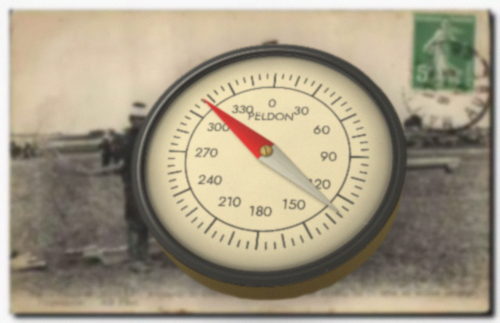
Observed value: {"value": 310, "unit": "°"}
